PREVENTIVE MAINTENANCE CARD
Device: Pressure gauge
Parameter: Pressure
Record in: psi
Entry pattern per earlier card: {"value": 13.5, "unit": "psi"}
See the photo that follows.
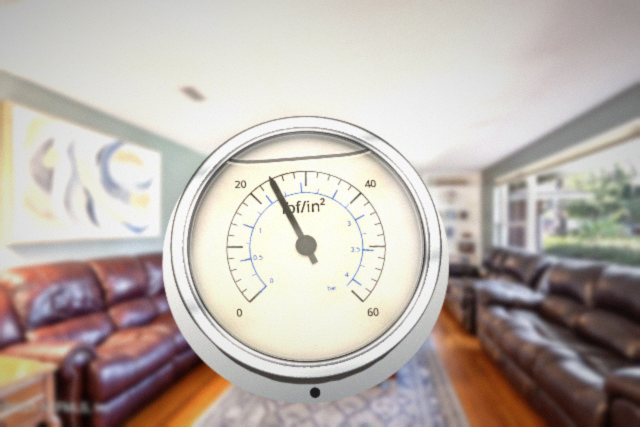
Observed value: {"value": 24, "unit": "psi"}
